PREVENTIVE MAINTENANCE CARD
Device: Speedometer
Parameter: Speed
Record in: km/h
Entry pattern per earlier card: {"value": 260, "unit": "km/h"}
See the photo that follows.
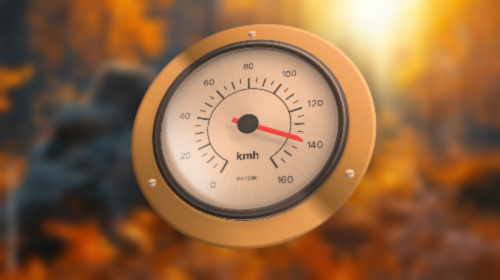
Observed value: {"value": 140, "unit": "km/h"}
